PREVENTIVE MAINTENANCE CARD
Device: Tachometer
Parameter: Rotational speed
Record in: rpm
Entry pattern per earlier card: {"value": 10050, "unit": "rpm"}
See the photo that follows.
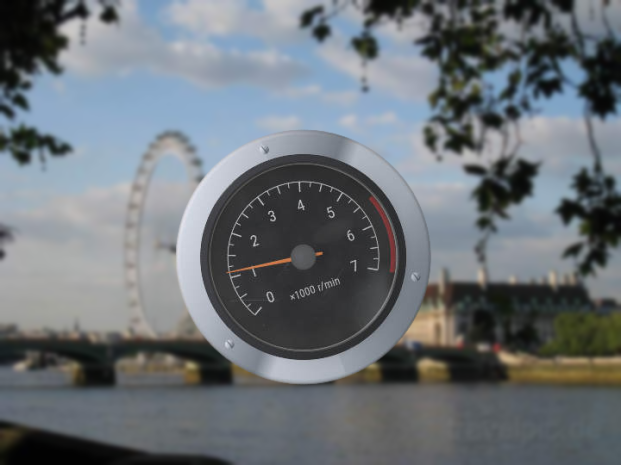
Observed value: {"value": 1125, "unit": "rpm"}
